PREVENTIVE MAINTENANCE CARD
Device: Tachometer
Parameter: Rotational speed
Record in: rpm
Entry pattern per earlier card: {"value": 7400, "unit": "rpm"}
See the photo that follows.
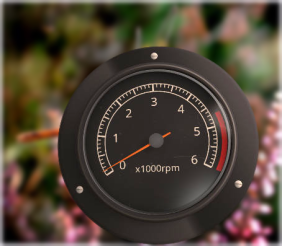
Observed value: {"value": 100, "unit": "rpm"}
